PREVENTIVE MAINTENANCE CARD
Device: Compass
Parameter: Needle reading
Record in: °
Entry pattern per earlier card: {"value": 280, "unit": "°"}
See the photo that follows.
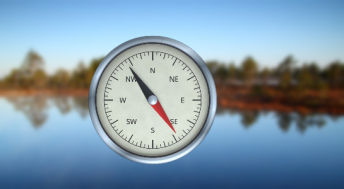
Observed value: {"value": 145, "unit": "°"}
